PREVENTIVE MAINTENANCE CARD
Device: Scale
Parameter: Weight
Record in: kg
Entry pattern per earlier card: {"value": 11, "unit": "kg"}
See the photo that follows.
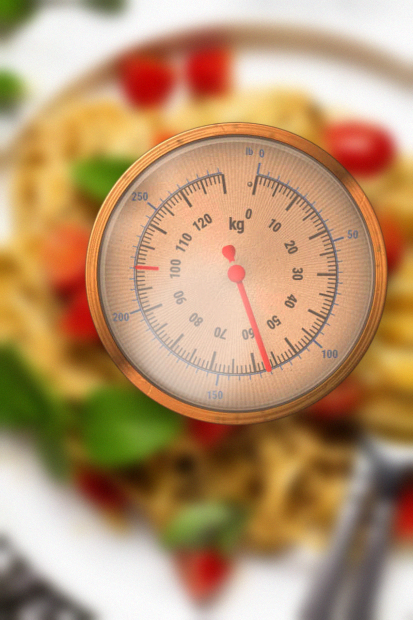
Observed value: {"value": 57, "unit": "kg"}
